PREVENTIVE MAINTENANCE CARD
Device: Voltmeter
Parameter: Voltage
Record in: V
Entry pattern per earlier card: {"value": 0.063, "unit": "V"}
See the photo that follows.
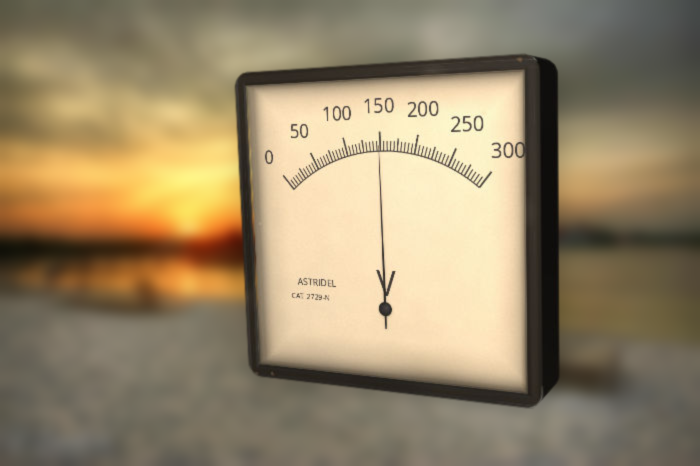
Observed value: {"value": 150, "unit": "V"}
